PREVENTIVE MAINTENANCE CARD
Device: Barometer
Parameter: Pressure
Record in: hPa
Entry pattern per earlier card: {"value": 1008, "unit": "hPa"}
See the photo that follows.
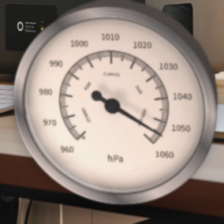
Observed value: {"value": 1055, "unit": "hPa"}
